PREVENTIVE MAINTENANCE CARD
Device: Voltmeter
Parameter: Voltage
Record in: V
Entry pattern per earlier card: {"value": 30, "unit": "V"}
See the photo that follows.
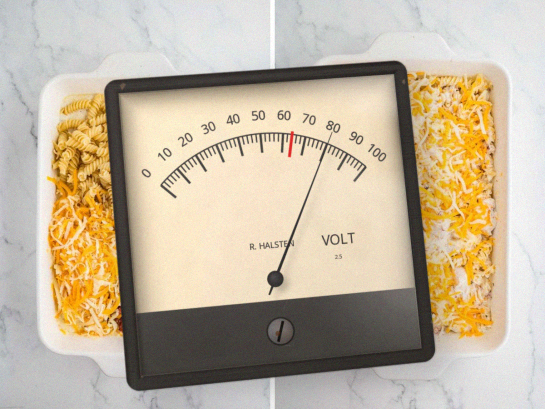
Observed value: {"value": 80, "unit": "V"}
